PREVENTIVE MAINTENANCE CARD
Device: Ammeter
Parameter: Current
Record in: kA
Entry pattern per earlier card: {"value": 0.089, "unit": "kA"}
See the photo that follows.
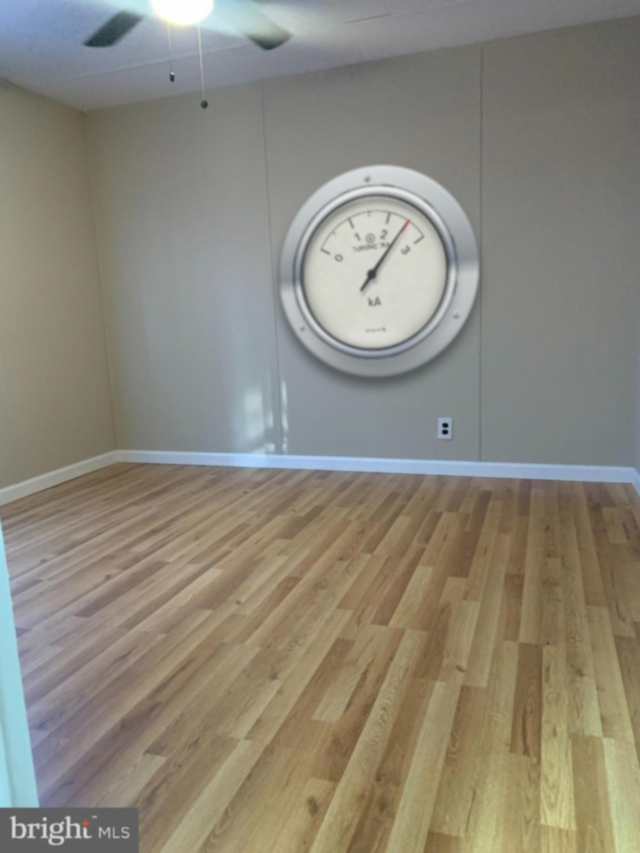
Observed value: {"value": 2.5, "unit": "kA"}
